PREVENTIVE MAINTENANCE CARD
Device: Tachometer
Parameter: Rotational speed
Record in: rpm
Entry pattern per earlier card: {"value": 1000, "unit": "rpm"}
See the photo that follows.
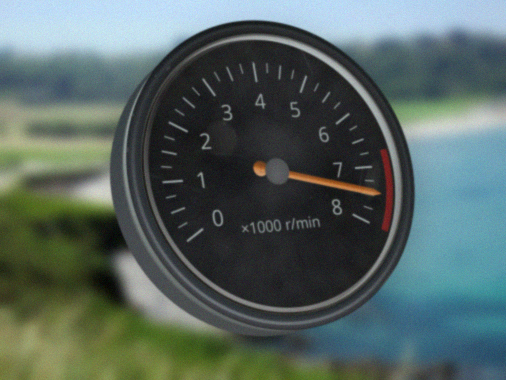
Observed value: {"value": 7500, "unit": "rpm"}
